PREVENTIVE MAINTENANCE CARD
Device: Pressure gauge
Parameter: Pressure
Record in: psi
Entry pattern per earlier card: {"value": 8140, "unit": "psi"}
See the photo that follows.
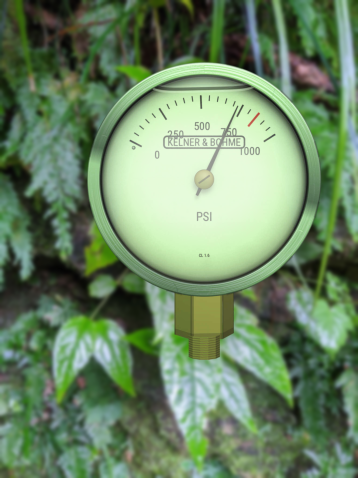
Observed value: {"value": 725, "unit": "psi"}
